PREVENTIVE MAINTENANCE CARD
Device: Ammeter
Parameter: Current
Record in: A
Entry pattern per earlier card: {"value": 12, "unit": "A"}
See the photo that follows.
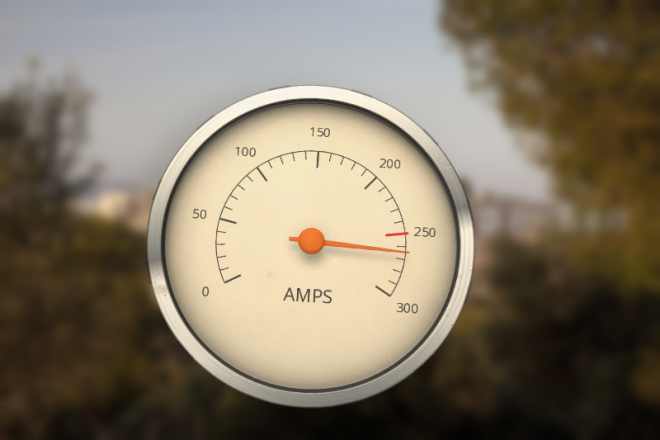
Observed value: {"value": 265, "unit": "A"}
